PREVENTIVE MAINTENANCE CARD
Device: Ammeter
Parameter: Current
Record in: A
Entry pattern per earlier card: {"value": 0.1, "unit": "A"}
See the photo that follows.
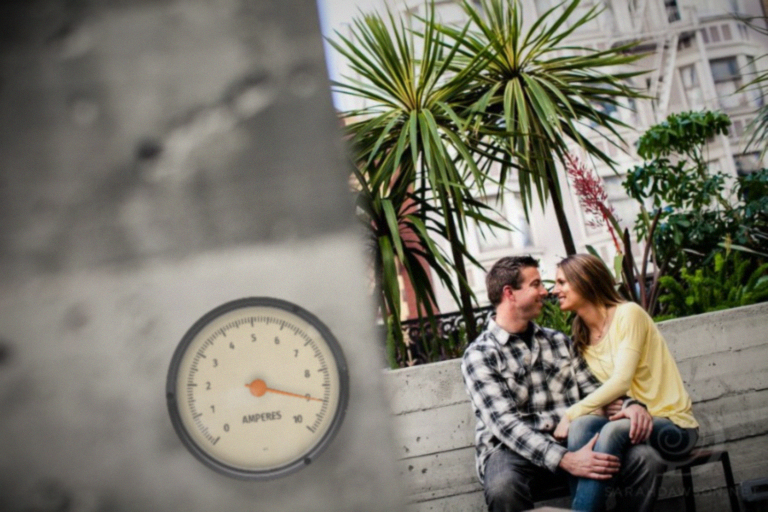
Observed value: {"value": 9, "unit": "A"}
